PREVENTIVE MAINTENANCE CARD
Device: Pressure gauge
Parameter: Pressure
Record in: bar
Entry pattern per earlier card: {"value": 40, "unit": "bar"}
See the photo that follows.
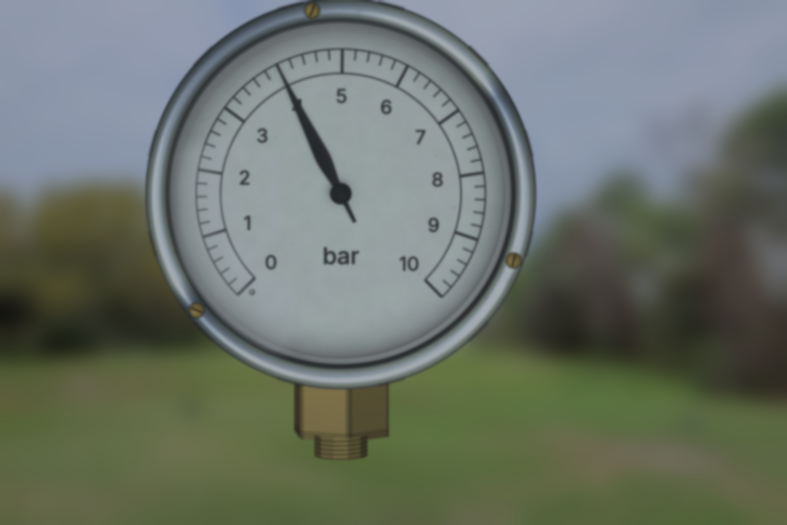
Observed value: {"value": 4, "unit": "bar"}
